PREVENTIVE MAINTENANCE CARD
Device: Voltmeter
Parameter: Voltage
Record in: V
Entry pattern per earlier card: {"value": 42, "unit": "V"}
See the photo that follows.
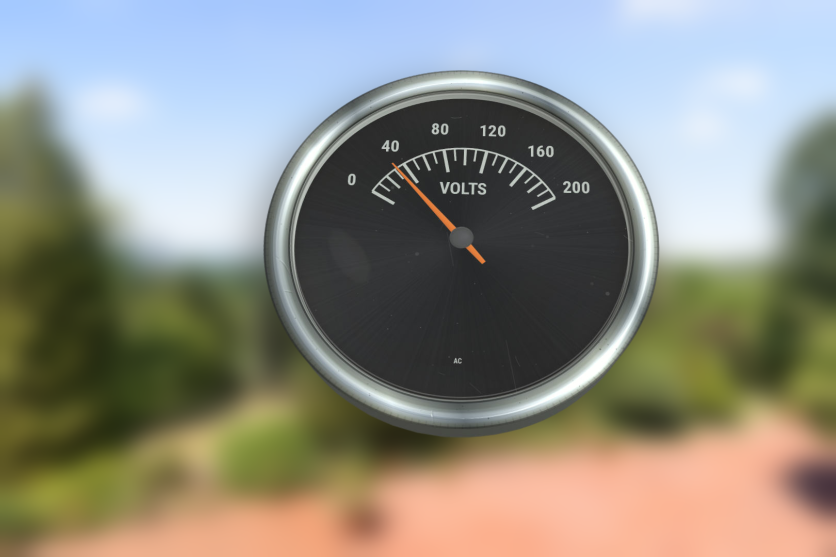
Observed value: {"value": 30, "unit": "V"}
